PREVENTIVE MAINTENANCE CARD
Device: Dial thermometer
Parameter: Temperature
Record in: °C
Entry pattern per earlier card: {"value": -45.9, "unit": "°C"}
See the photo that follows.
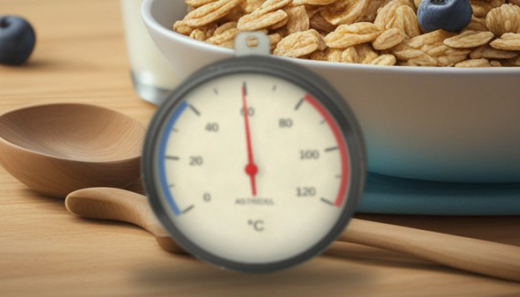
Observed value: {"value": 60, "unit": "°C"}
